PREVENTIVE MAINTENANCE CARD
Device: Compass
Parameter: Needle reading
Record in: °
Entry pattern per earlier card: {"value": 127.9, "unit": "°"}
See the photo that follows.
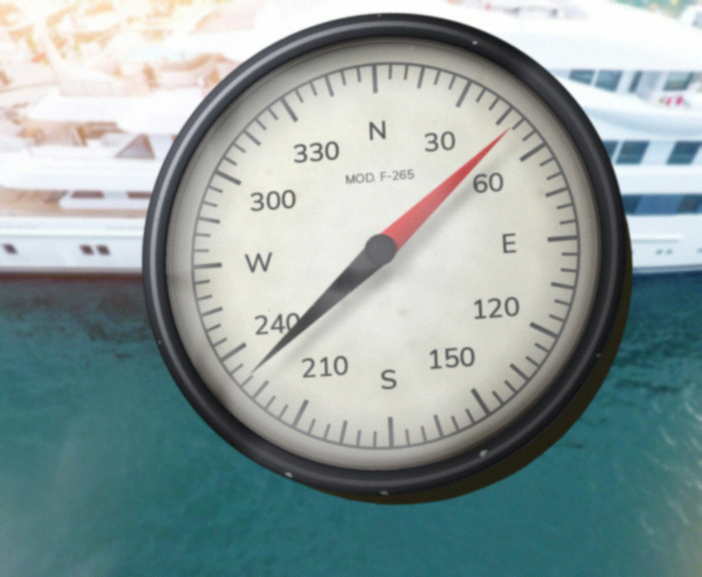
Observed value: {"value": 50, "unit": "°"}
